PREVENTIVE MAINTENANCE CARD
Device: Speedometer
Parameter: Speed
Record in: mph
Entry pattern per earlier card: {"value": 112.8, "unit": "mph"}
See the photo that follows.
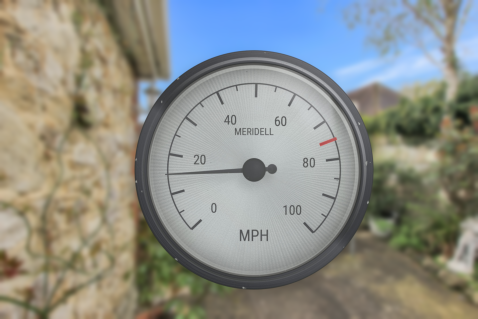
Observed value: {"value": 15, "unit": "mph"}
